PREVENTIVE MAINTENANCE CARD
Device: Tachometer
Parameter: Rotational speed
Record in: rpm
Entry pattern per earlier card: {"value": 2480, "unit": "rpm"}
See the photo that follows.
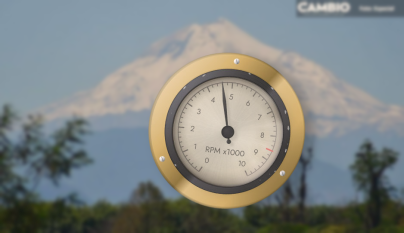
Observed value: {"value": 4600, "unit": "rpm"}
